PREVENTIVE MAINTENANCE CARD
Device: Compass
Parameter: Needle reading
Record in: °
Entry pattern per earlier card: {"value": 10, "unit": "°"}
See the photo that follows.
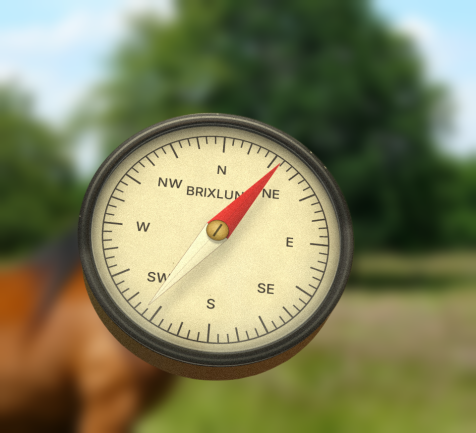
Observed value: {"value": 35, "unit": "°"}
